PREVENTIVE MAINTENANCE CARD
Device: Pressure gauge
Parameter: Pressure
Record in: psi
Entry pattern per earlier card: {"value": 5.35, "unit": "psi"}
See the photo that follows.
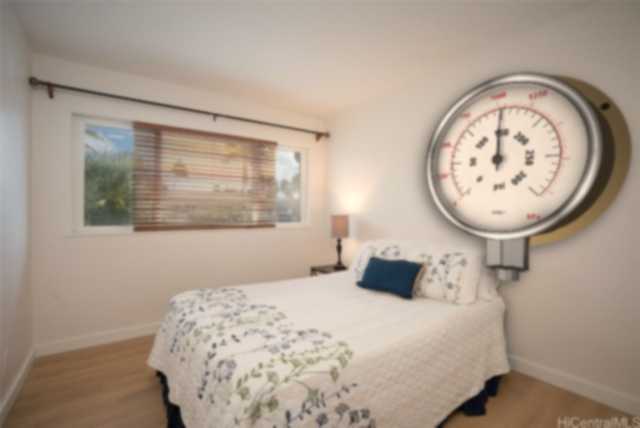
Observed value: {"value": 150, "unit": "psi"}
